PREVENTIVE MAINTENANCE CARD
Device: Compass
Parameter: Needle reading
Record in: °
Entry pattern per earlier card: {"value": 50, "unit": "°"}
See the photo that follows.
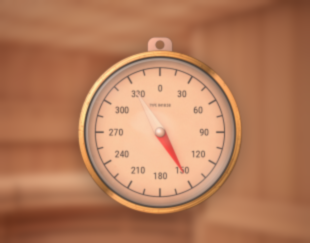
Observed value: {"value": 150, "unit": "°"}
